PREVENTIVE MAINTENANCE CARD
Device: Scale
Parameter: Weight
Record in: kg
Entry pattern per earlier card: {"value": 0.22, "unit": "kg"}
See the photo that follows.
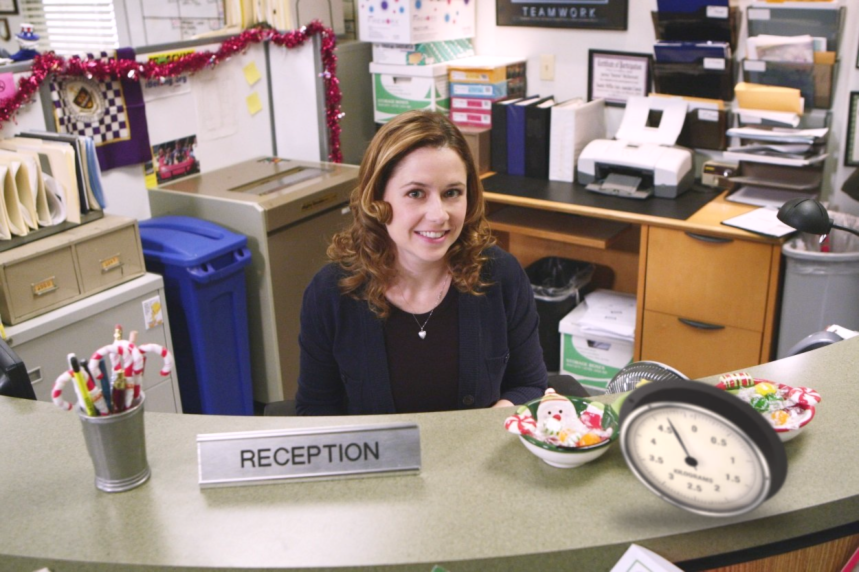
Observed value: {"value": 4.75, "unit": "kg"}
